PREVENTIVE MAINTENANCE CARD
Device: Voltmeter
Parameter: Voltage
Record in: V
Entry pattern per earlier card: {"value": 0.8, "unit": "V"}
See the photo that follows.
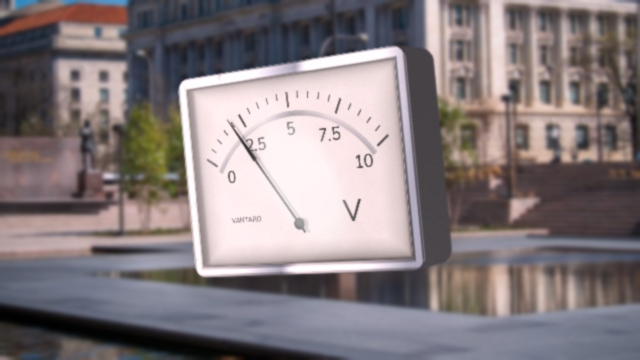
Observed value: {"value": 2, "unit": "V"}
